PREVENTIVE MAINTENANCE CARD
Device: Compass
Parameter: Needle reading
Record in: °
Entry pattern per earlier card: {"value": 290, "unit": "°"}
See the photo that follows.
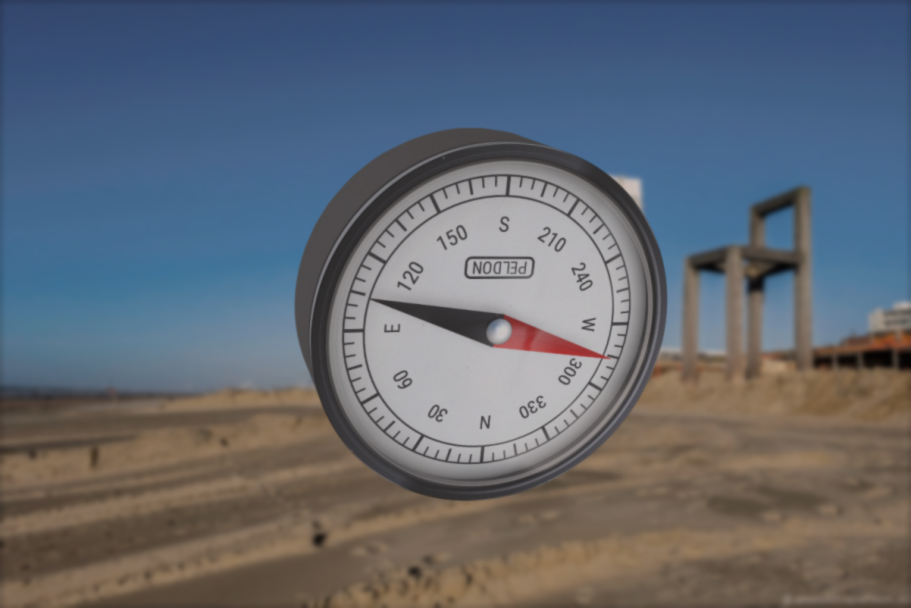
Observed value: {"value": 285, "unit": "°"}
